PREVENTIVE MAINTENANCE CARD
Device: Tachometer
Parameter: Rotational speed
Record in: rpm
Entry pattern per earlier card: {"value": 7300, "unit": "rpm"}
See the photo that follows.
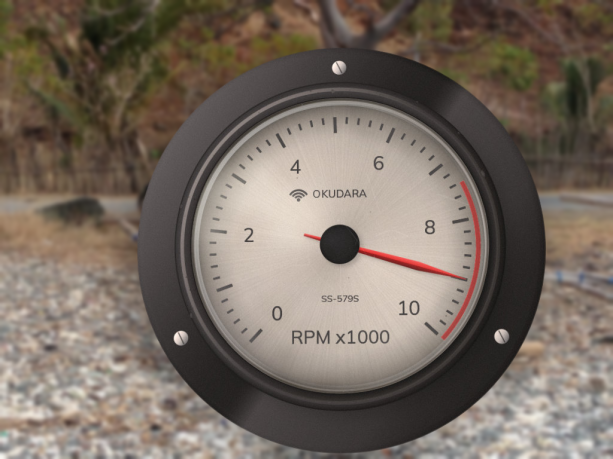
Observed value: {"value": 9000, "unit": "rpm"}
